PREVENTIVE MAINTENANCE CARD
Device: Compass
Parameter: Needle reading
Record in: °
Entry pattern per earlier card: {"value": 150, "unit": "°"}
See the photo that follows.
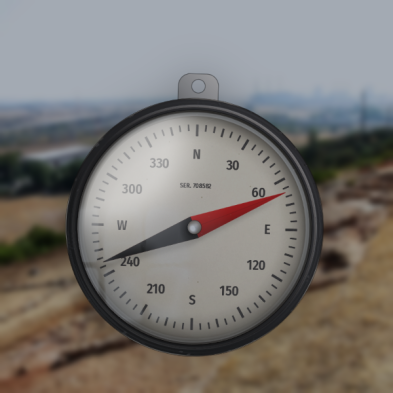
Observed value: {"value": 67.5, "unit": "°"}
